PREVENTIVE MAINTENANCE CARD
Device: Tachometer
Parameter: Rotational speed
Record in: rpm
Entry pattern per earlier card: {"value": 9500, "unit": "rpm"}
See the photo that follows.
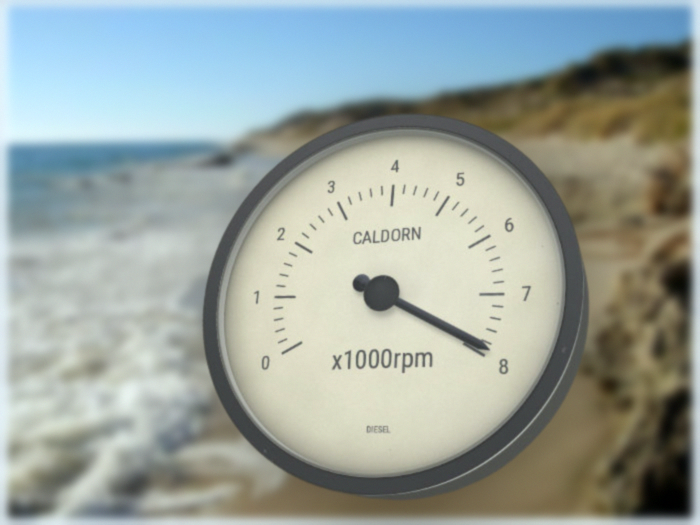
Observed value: {"value": 7900, "unit": "rpm"}
